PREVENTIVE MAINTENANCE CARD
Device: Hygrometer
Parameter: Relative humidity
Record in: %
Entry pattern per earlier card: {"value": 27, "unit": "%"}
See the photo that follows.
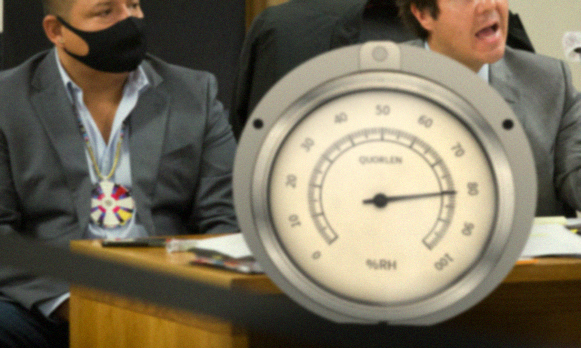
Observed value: {"value": 80, "unit": "%"}
